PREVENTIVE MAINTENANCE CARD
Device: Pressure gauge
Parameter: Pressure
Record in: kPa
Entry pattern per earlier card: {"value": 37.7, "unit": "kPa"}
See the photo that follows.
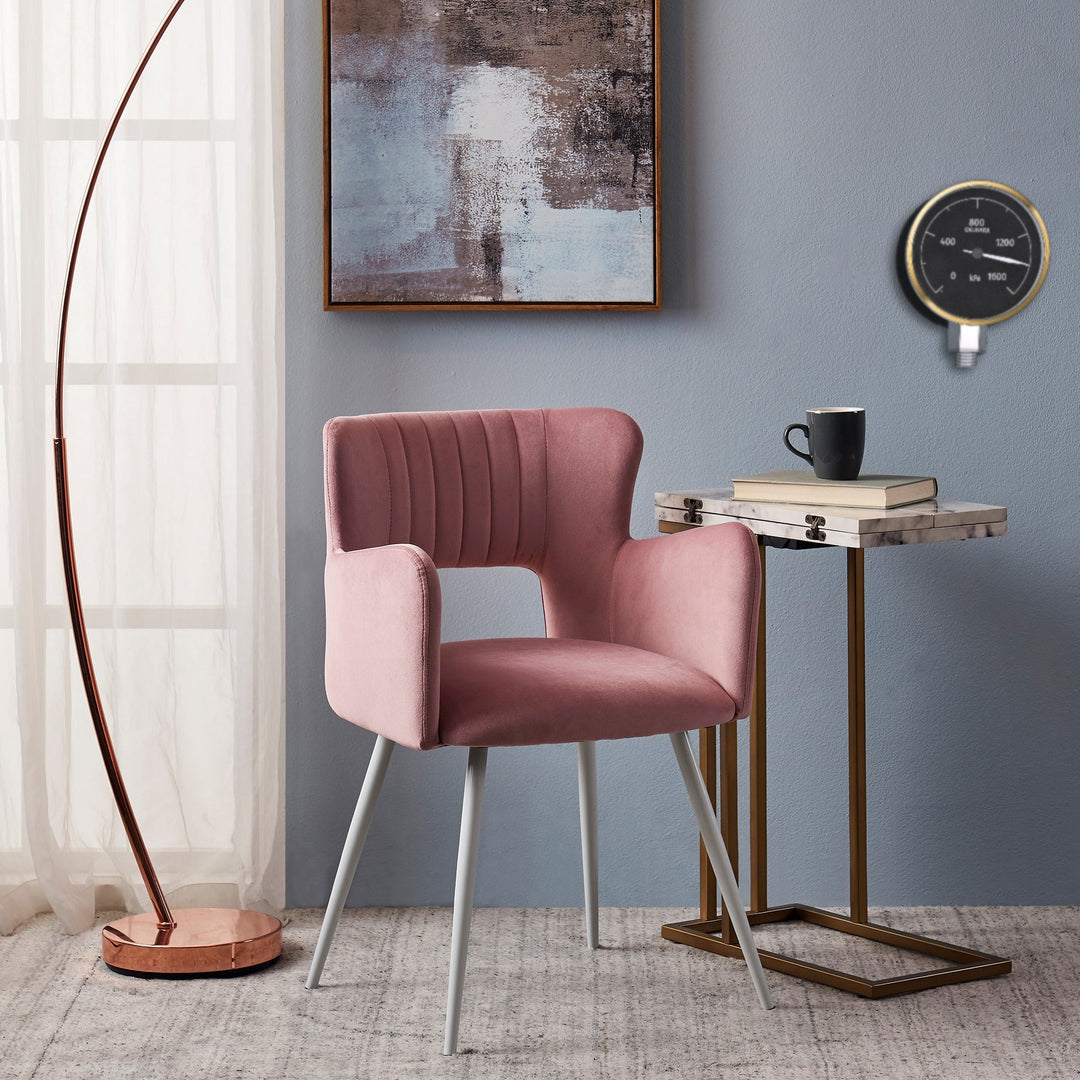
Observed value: {"value": 1400, "unit": "kPa"}
